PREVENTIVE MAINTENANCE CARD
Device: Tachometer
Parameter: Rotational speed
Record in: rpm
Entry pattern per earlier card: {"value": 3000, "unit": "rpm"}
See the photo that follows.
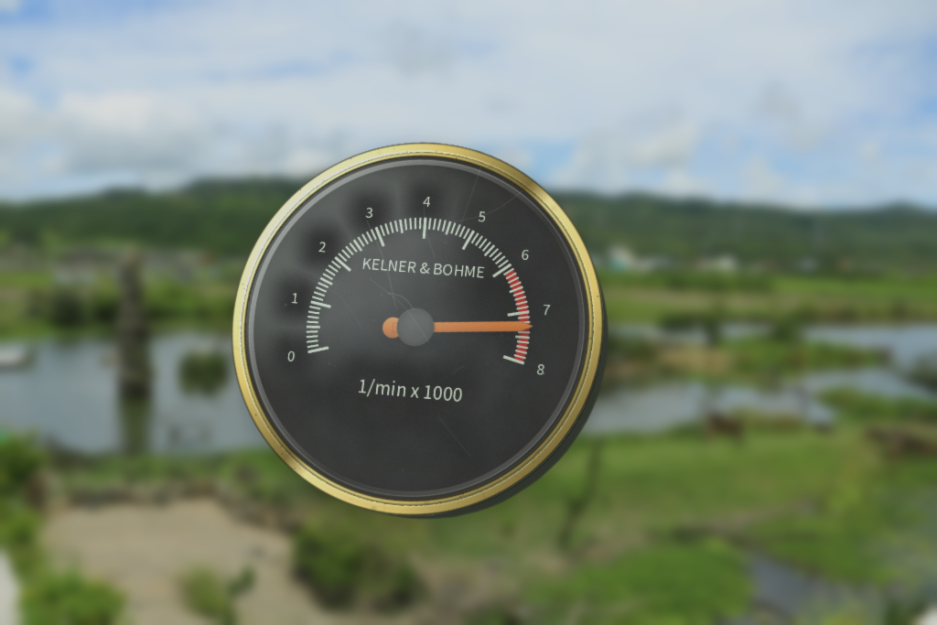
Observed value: {"value": 7300, "unit": "rpm"}
